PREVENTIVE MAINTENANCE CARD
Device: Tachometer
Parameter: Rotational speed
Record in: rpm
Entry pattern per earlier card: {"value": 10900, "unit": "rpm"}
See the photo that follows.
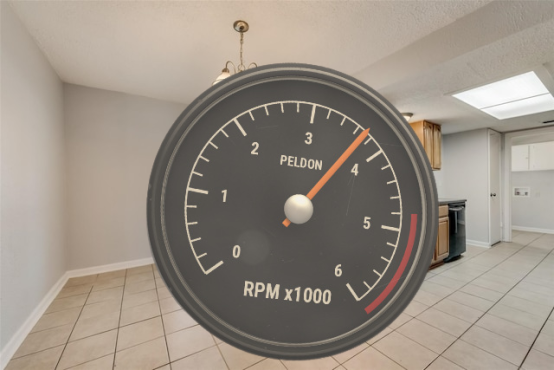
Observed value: {"value": 3700, "unit": "rpm"}
